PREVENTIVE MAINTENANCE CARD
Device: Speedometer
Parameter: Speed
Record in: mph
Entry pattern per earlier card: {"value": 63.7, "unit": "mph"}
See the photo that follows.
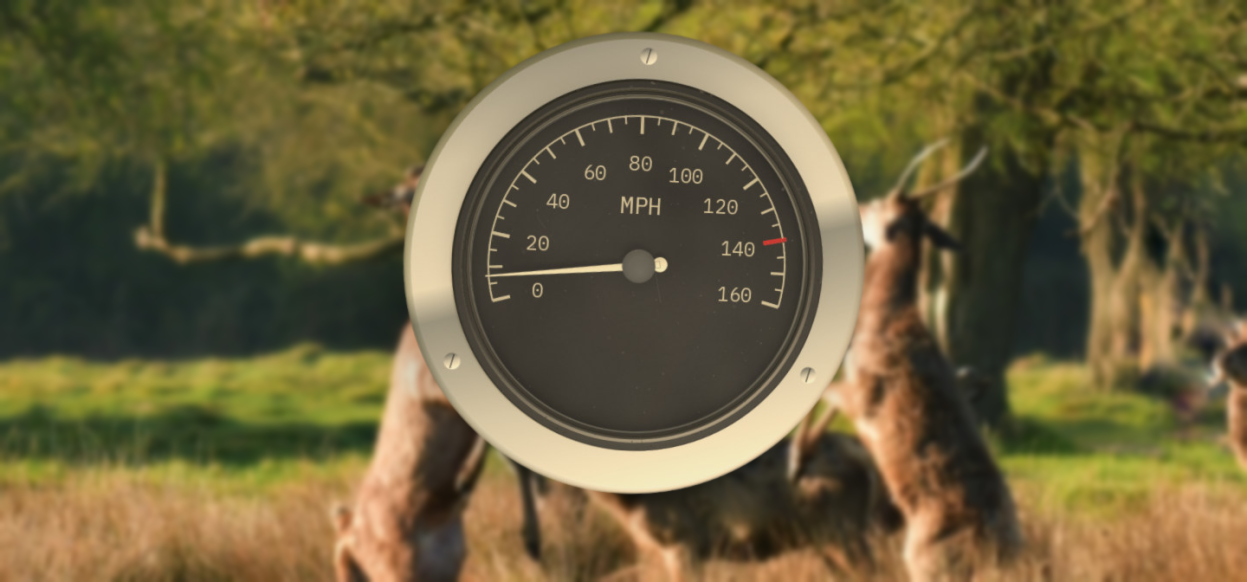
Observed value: {"value": 7.5, "unit": "mph"}
